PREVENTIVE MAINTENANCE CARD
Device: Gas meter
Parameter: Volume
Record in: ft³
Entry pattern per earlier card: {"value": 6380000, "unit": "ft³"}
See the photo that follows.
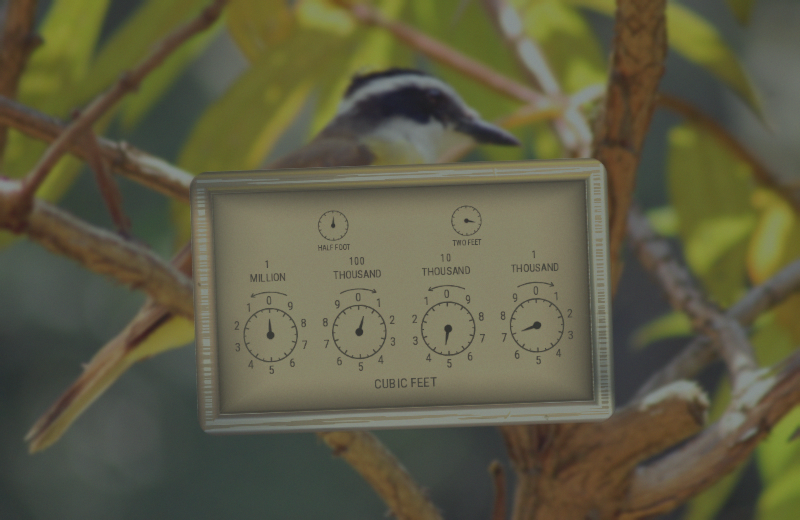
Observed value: {"value": 4700, "unit": "ft³"}
